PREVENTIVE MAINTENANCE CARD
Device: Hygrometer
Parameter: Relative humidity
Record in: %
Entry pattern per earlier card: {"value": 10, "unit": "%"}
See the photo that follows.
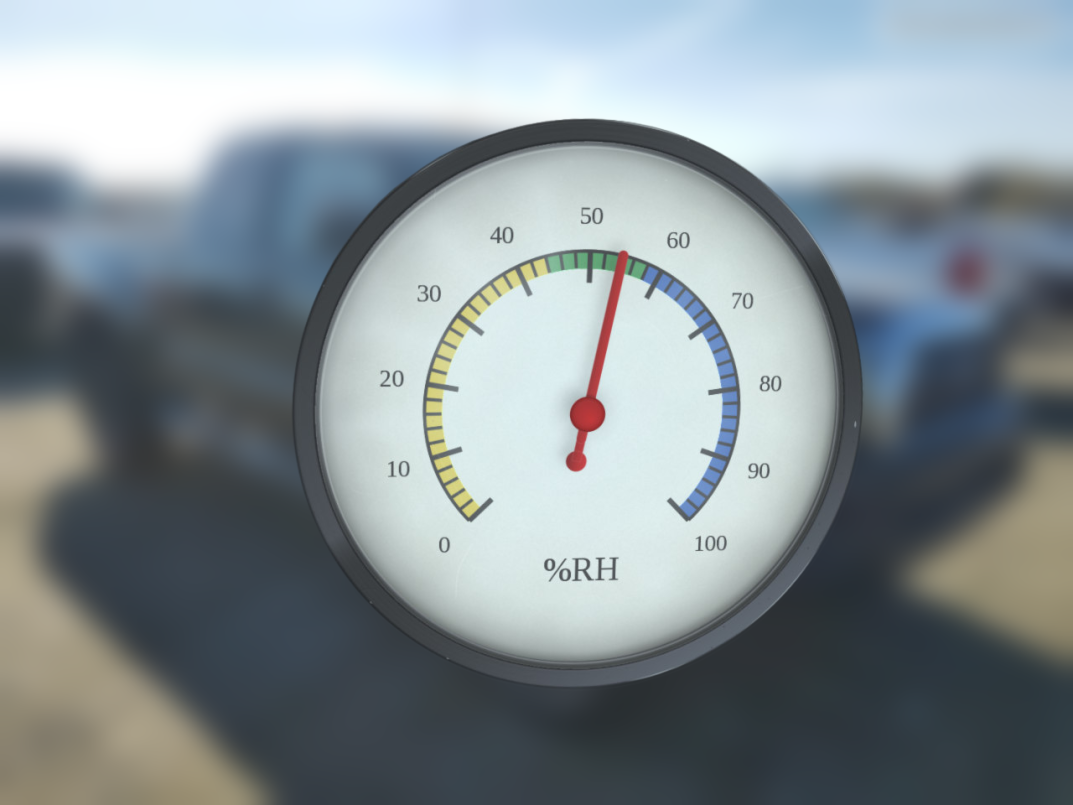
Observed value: {"value": 54, "unit": "%"}
